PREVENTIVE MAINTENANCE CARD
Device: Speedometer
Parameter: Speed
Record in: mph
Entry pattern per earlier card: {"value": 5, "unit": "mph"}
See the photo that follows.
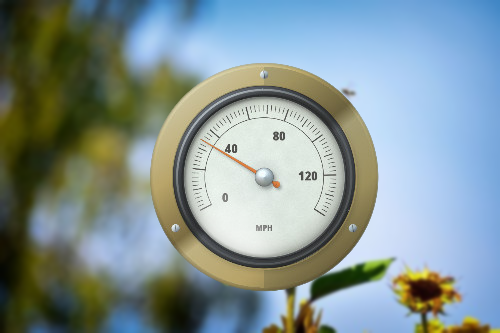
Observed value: {"value": 34, "unit": "mph"}
